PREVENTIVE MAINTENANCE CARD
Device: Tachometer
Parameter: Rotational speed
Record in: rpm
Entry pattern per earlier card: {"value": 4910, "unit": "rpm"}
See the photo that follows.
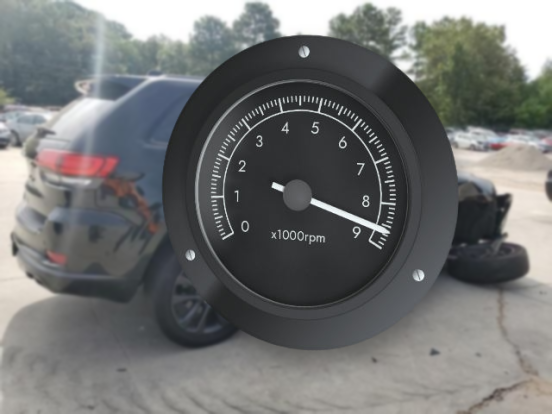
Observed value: {"value": 8600, "unit": "rpm"}
